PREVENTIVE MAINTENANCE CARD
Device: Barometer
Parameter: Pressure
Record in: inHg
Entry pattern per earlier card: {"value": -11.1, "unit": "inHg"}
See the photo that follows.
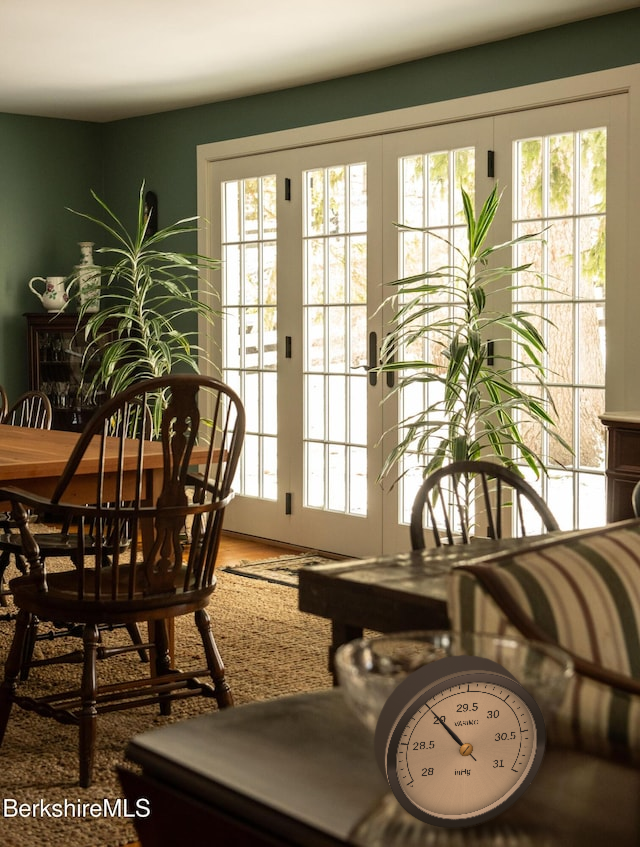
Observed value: {"value": 29, "unit": "inHg"}
